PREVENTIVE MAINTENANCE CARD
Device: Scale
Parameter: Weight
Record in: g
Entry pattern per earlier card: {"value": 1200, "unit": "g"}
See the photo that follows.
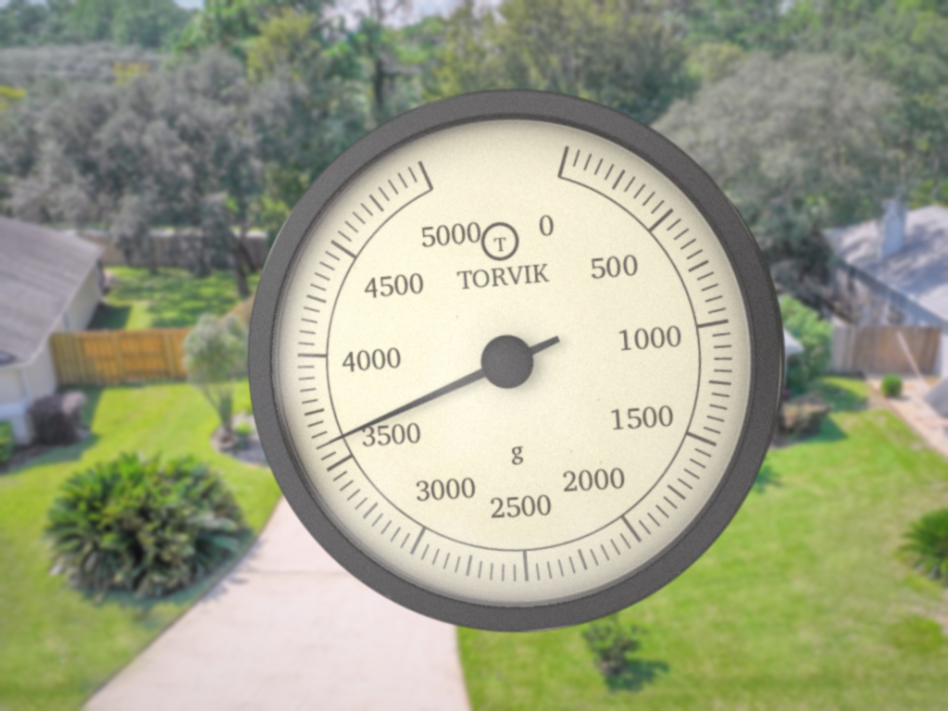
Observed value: {"value": 3600, "unit": "g"}
